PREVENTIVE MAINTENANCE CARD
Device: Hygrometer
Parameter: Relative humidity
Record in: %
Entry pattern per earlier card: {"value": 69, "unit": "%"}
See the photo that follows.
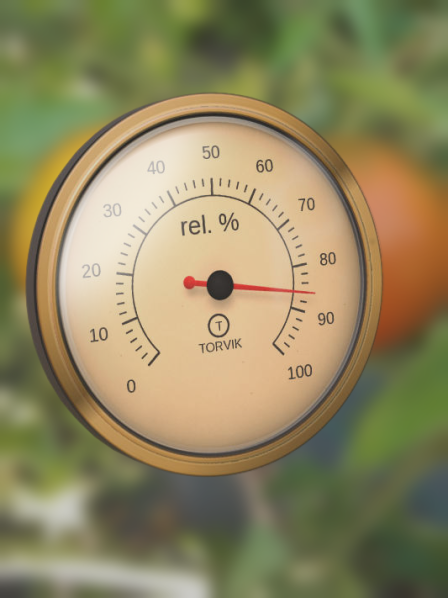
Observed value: {"value": 86, "unit": "%"}
